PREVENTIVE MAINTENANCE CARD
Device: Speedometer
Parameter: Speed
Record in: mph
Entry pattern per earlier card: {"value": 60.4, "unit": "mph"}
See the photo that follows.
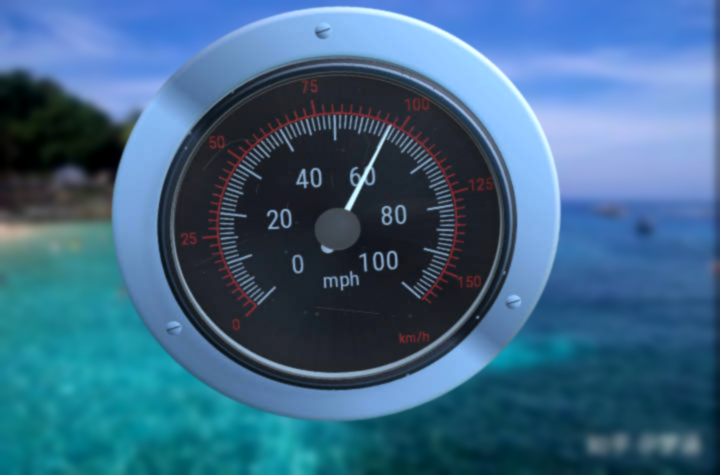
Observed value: {"value": 60, "unit": "mph"}
